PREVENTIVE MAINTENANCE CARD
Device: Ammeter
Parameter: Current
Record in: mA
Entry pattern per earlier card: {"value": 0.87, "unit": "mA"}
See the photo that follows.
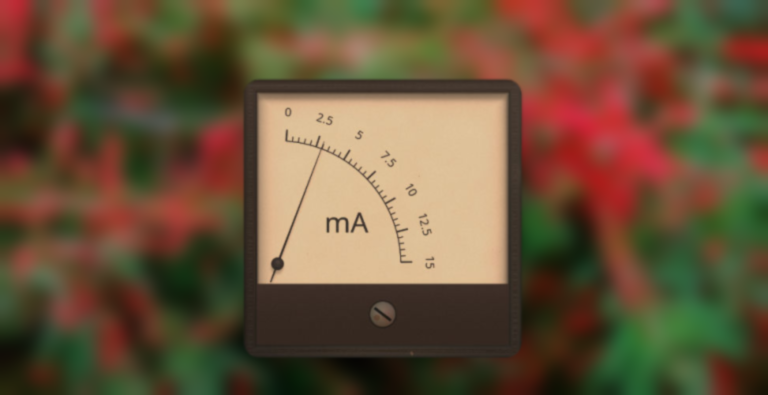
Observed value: {"value": 3, "unit": "mA"}
